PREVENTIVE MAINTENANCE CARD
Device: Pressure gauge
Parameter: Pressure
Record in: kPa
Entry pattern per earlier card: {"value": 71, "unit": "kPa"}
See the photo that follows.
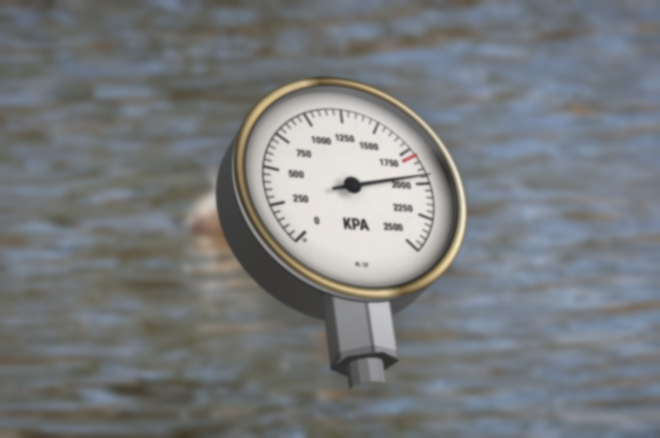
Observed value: {"value": 1950, "unit": "kPa"}
